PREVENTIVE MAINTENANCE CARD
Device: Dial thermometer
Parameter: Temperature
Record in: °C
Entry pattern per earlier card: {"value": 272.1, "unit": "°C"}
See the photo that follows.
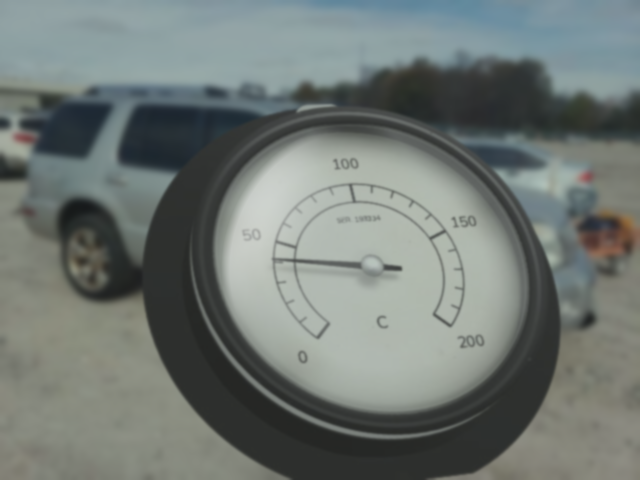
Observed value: {"value": 40, "unit": "°C"}
